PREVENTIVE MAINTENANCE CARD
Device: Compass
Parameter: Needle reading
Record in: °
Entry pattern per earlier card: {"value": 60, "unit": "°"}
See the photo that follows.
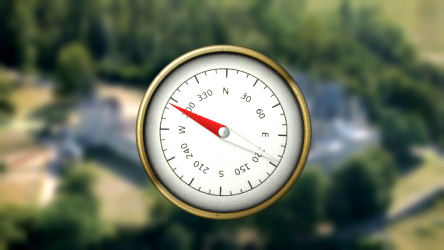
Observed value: {"value": 295, "unit": "°"}
